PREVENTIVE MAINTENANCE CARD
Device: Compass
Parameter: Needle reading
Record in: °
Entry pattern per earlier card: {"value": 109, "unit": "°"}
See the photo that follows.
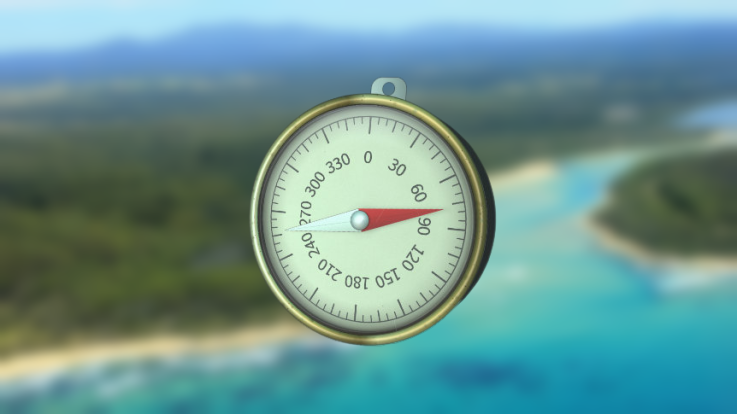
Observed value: {"value": 77.5, "unit": "°"}
